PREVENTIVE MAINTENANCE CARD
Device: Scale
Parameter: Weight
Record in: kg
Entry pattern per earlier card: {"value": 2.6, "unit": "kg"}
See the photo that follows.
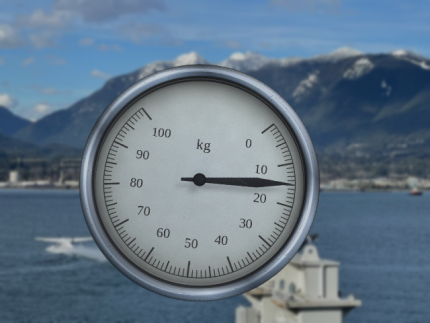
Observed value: {"value": 15, "unit": "kg"}
